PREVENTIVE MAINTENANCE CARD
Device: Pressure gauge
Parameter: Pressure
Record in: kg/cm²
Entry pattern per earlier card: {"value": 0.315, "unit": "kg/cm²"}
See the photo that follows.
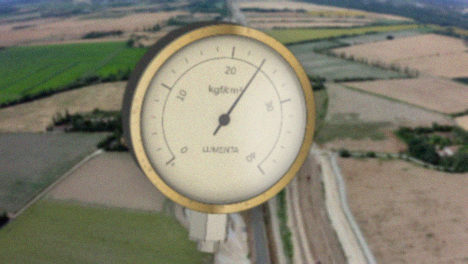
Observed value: {"value": 24, "unit": "kg/cm²"}
